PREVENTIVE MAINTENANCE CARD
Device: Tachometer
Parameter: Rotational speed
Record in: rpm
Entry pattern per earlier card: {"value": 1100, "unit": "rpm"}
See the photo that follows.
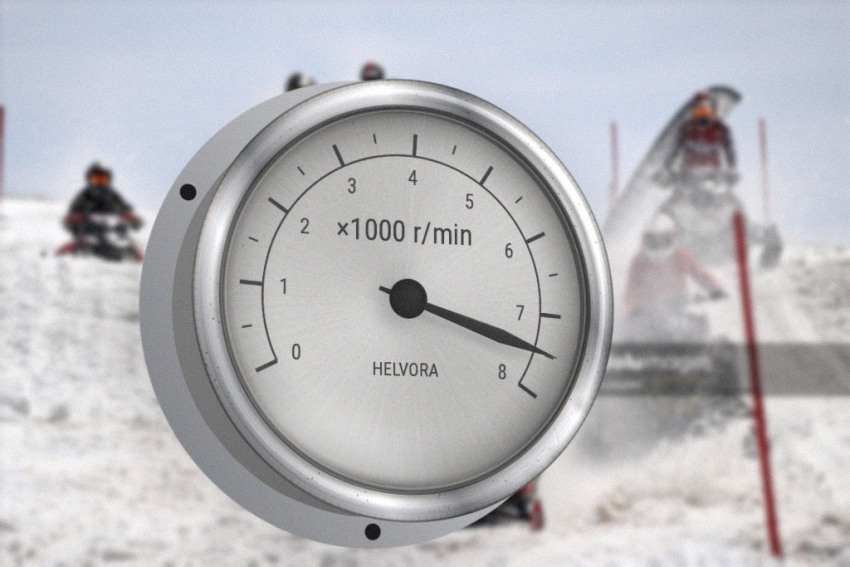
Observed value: {"value": 7500, "unit": "rpm"}
